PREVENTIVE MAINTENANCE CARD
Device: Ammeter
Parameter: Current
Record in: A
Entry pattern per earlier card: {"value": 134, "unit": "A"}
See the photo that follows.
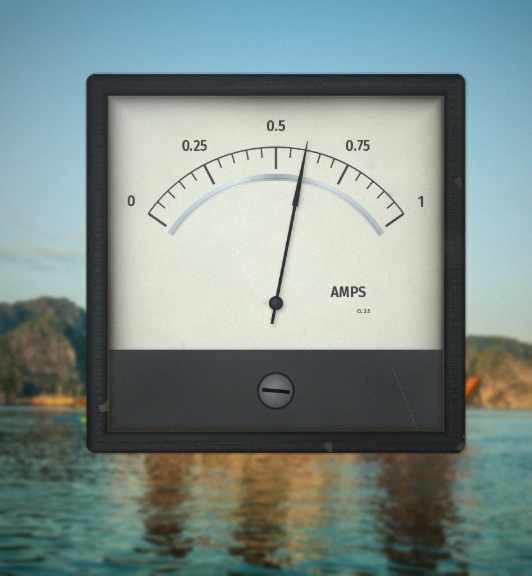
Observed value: {"value": 0.6, "unit": "A"}
